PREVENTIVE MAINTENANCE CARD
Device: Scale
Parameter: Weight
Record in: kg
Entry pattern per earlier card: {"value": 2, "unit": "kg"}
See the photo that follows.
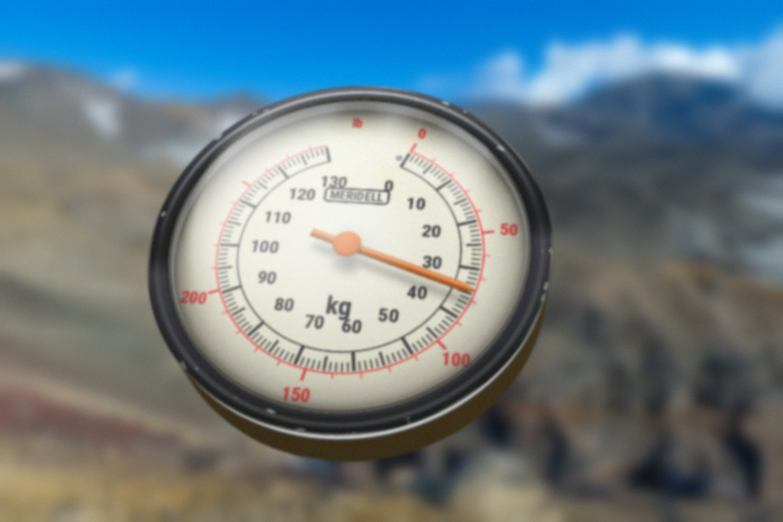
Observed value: {"value": 35, "unit": "kg"}
